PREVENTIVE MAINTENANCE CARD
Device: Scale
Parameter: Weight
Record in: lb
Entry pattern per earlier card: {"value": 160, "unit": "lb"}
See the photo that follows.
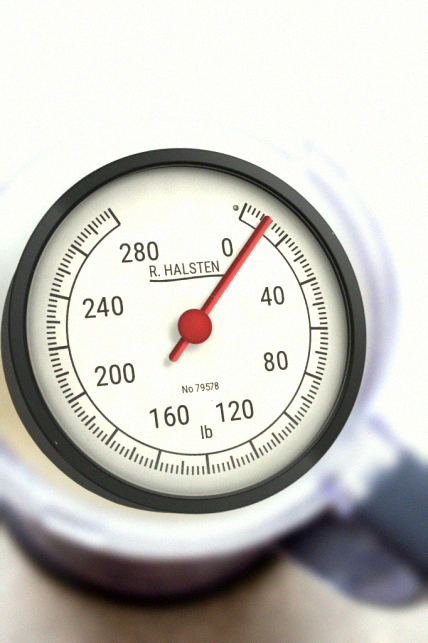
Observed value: {"value": 10, "unit": "lb"}
